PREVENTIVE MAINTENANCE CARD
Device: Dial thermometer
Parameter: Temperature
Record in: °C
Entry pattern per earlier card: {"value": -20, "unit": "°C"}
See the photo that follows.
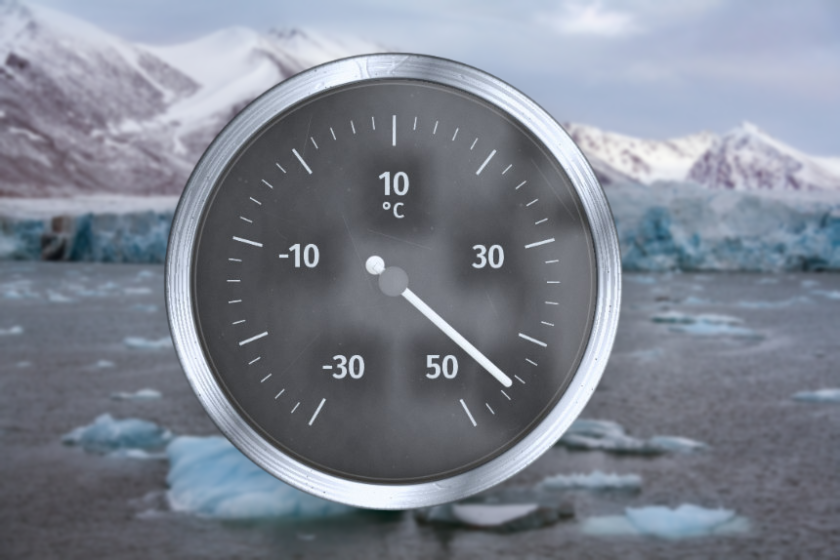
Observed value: {"value": 45, "unit": "°C"}
